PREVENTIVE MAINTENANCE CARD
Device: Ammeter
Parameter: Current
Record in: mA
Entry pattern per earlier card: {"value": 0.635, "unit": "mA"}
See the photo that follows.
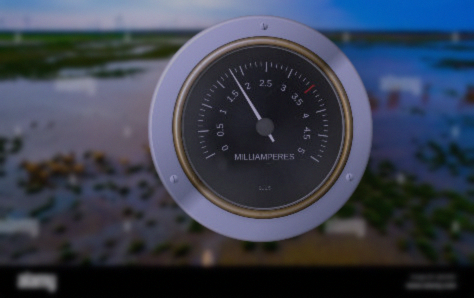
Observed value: {"value": 1.8, "unit": "mA"}
